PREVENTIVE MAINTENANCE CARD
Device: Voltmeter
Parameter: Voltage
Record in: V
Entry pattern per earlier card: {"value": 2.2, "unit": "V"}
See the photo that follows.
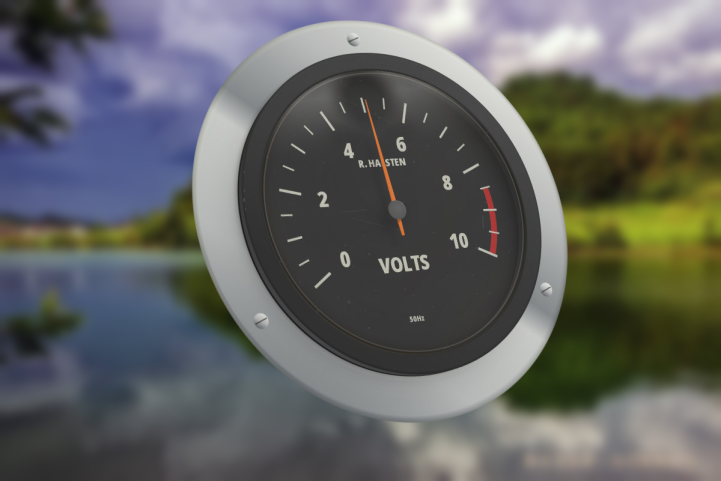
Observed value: {"value": 5, "unit": "V"}
